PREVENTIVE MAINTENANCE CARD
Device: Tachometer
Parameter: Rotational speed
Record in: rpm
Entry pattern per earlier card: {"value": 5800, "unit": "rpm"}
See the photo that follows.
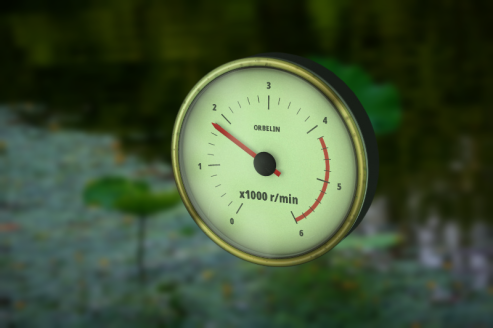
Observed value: {"value": 1800, "unit": "rpm"}
